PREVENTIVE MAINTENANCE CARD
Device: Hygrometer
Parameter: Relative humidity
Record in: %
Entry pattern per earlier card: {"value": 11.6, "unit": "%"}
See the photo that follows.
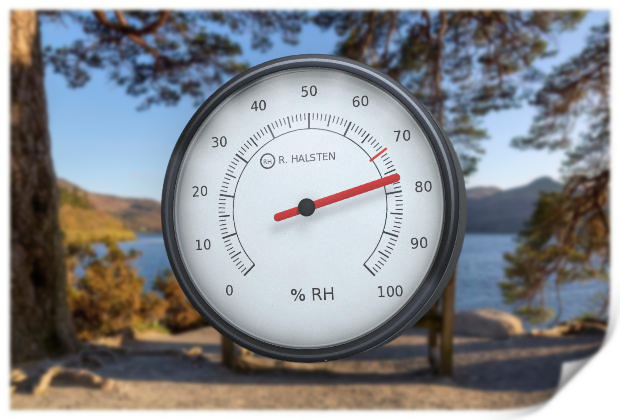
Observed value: {"value": 77, "unit": "%"}
